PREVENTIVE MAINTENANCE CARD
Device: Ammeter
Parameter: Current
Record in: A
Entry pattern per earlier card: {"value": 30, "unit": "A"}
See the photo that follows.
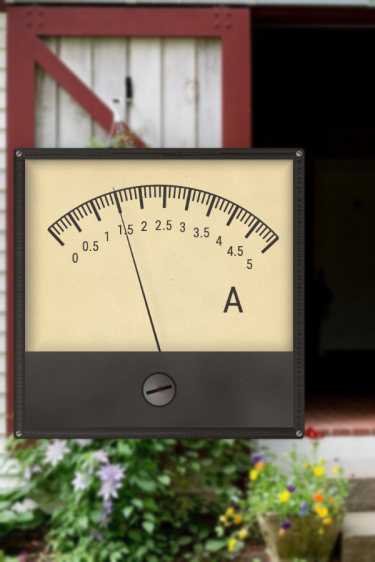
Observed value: {"value": 1.5, "unit": "A"}
